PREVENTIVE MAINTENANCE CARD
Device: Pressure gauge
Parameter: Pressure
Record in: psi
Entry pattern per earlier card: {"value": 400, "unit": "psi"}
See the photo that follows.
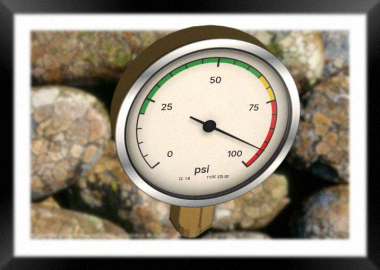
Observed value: {"value": 92.5, "unit": "psi"}
